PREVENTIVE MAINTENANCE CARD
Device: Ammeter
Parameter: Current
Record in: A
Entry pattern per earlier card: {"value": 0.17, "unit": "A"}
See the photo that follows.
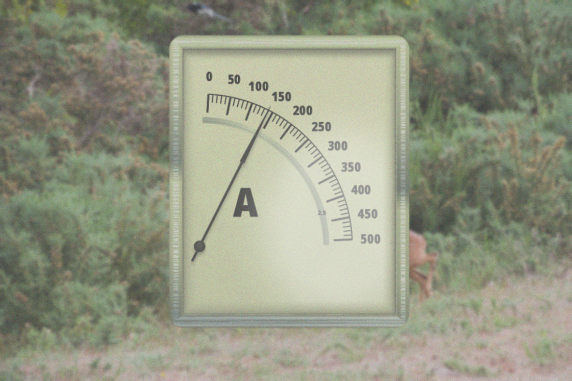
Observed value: {"value": 140, "unit": "A"}
